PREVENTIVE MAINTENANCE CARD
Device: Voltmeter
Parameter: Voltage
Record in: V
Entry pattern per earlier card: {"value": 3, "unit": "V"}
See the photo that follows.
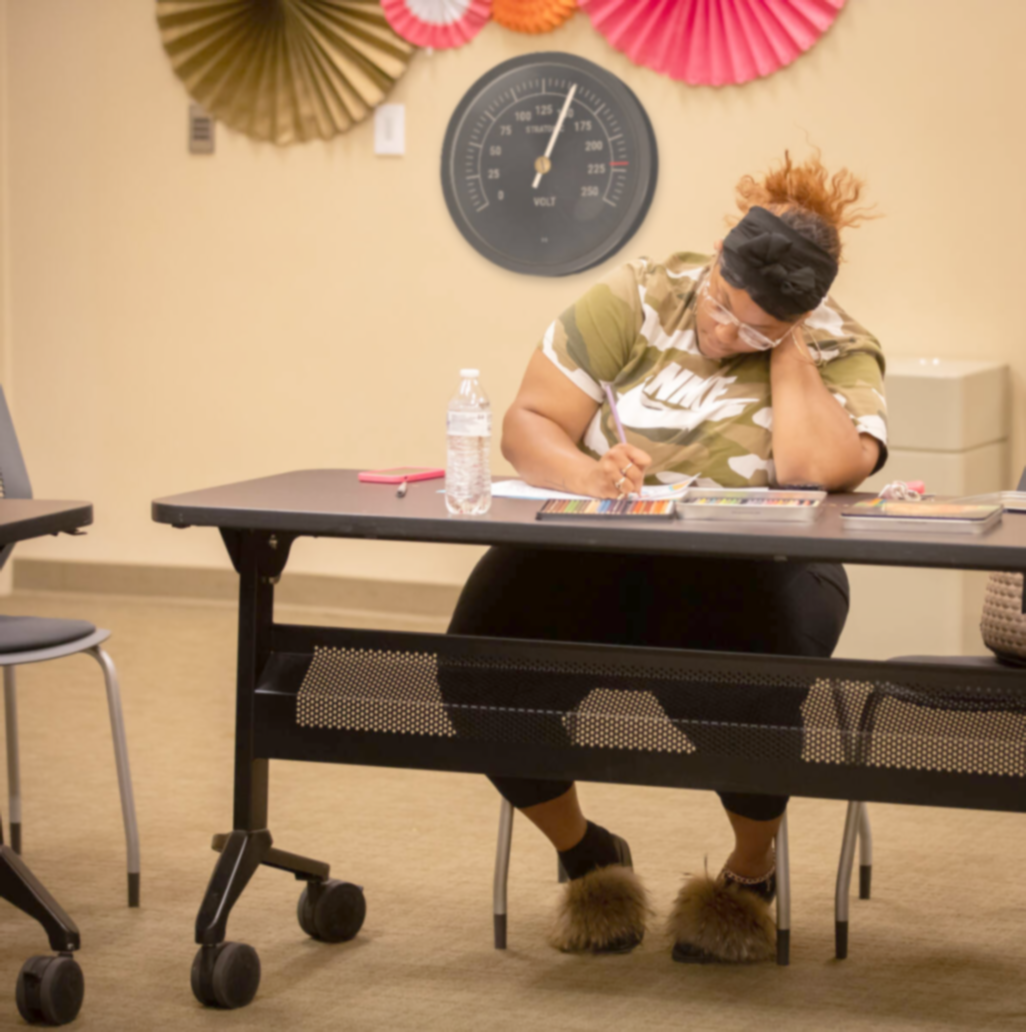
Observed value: {"value": 150, "unit": "V"}
